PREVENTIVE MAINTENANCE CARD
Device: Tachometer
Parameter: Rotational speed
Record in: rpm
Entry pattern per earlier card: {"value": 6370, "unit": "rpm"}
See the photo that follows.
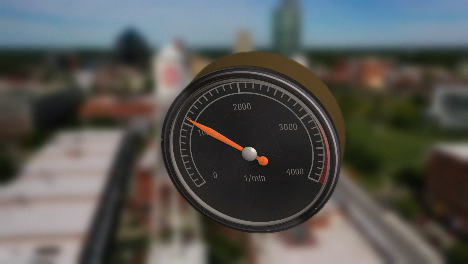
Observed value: {"value": 1100, "unit": "rpm"}
